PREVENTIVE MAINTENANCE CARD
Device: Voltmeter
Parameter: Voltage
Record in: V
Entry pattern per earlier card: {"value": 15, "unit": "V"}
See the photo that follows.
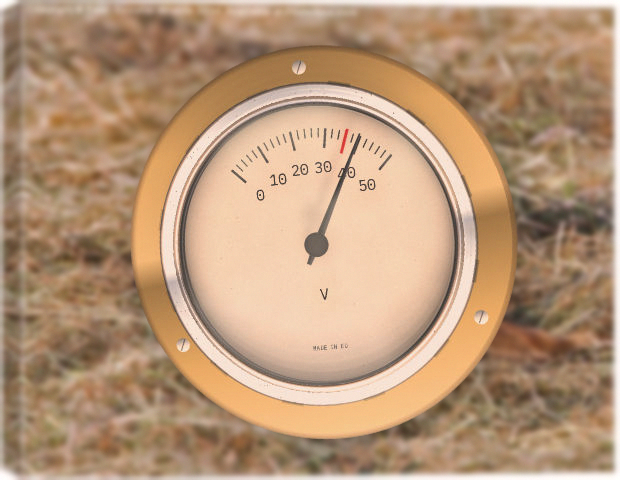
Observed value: {"value": 40, "unit": "V"}
